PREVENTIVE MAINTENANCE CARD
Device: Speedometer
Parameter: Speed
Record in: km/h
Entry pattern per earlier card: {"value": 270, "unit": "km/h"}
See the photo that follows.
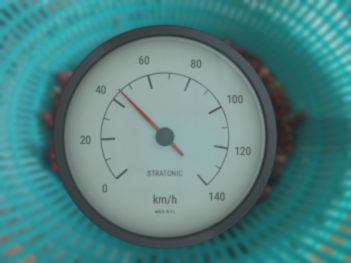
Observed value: {"value": 45, "unit": "km/h"}
